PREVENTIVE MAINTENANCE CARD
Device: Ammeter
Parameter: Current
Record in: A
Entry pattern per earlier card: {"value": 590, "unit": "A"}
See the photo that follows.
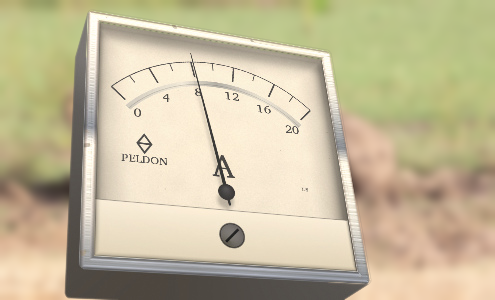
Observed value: {"value": 8, "unit": "A"}
